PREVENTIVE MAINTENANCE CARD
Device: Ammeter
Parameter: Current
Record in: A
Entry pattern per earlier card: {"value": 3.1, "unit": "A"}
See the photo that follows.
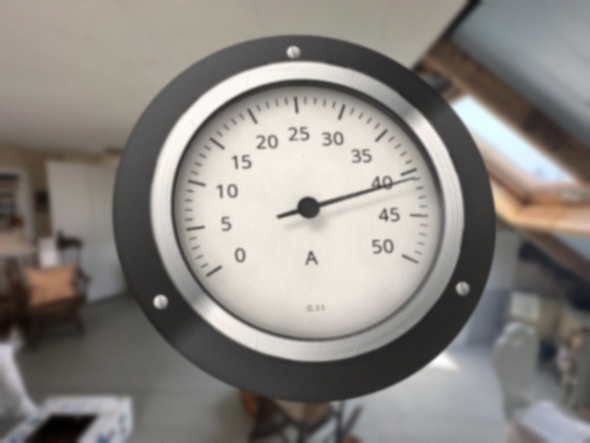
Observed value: {"value": 41, "unit": "A"}
